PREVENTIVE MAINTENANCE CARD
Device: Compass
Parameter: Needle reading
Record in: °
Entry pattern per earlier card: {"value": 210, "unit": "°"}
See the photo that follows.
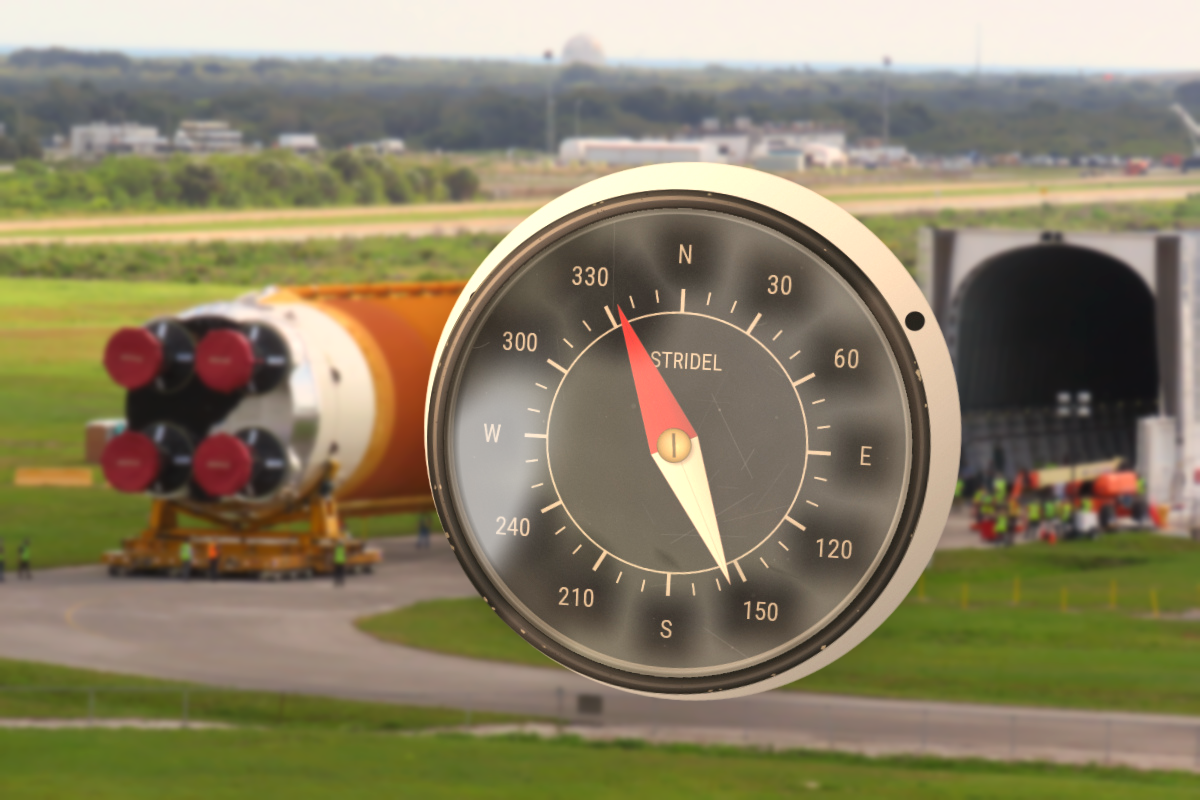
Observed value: {"value": 335, "unit": "°"}
